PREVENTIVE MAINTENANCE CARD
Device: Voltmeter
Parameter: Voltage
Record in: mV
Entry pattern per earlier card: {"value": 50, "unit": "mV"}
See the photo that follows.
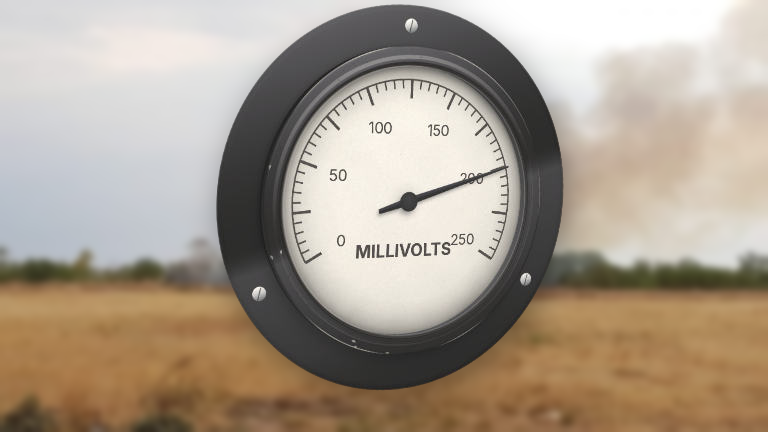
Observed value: {"value": 200, "unit": "mV"}
